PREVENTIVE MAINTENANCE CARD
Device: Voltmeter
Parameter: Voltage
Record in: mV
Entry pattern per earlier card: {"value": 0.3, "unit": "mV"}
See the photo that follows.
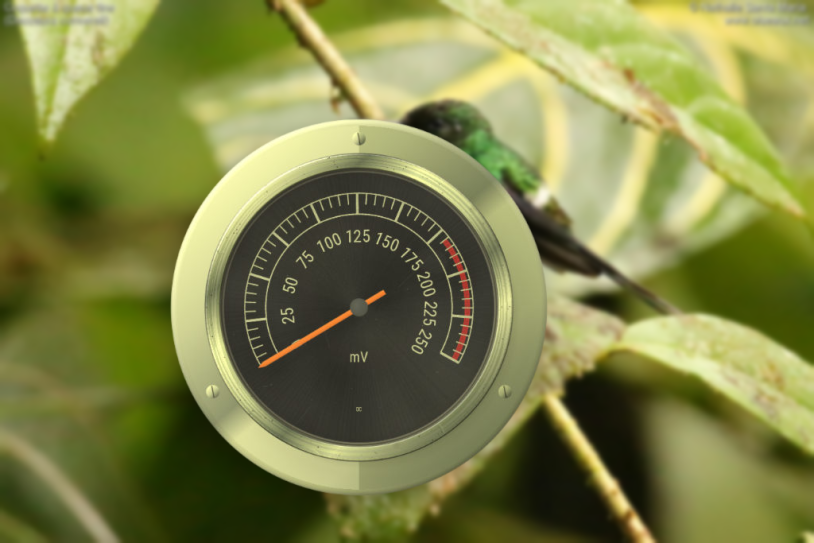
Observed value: {"value": 0, "unit": "mV"}
